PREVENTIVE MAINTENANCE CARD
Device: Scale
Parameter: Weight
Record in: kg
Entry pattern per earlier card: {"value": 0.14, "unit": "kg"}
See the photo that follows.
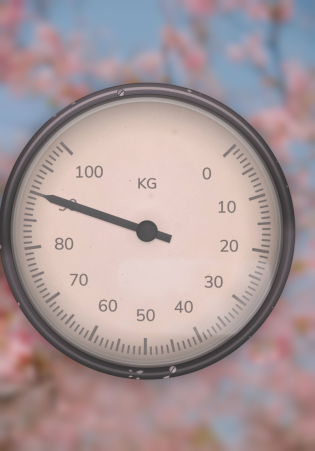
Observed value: {"value": 90, "unit": "kg"}
